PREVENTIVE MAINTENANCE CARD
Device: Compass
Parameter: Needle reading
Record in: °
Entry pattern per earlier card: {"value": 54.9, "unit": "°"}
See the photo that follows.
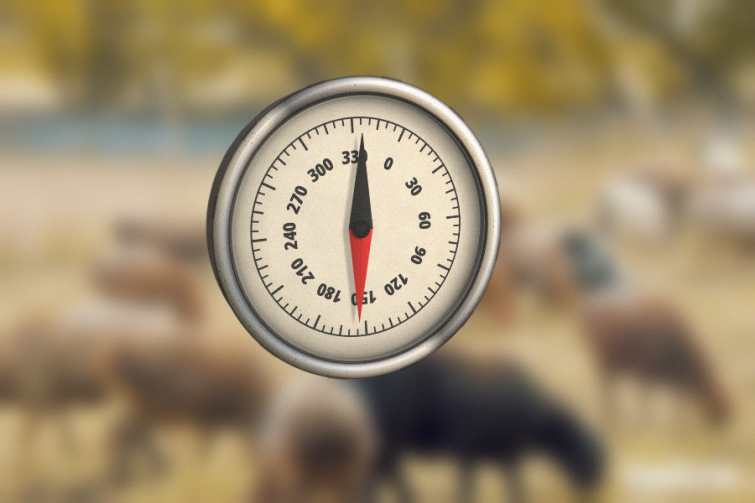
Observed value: {"value": 155, "unit": "°"}
